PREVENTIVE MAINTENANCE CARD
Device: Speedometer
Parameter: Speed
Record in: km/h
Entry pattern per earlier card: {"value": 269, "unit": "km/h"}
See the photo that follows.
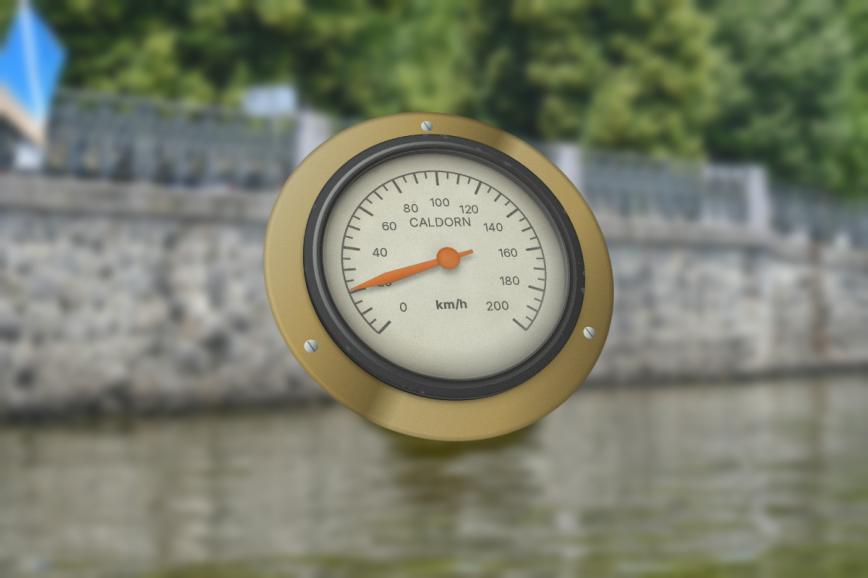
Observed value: {"value": 20, "unit": "km/h"}
